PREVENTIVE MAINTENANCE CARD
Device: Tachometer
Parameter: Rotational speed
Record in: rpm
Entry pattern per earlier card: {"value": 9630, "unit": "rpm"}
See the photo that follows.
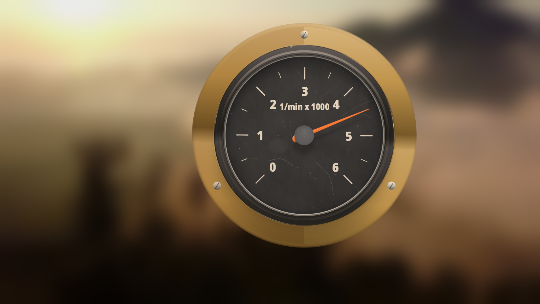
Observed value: {"value": 4500, "unit": "rpm"}
